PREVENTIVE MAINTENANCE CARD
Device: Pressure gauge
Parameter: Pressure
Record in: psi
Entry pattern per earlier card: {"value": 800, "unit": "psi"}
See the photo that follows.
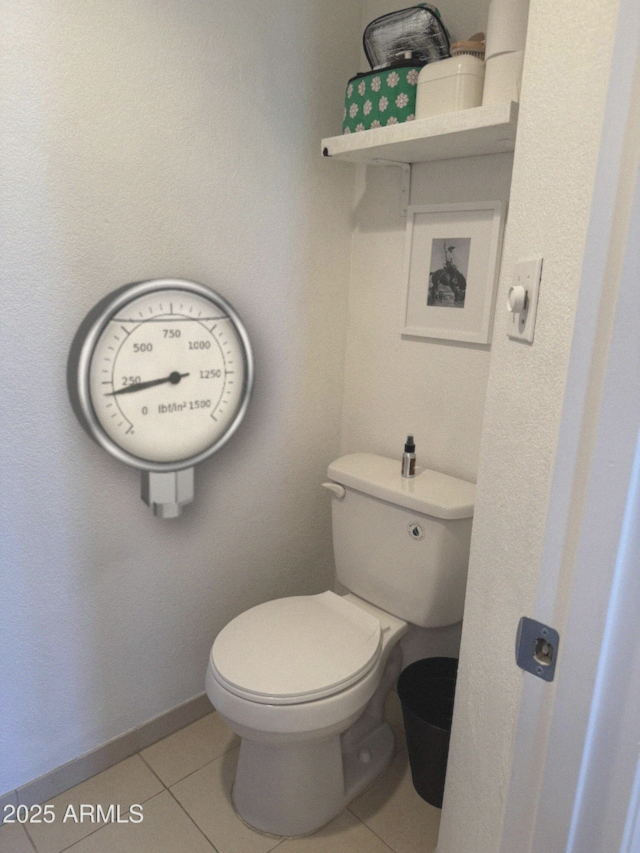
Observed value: {"value": 200, "unit": "psi"}
